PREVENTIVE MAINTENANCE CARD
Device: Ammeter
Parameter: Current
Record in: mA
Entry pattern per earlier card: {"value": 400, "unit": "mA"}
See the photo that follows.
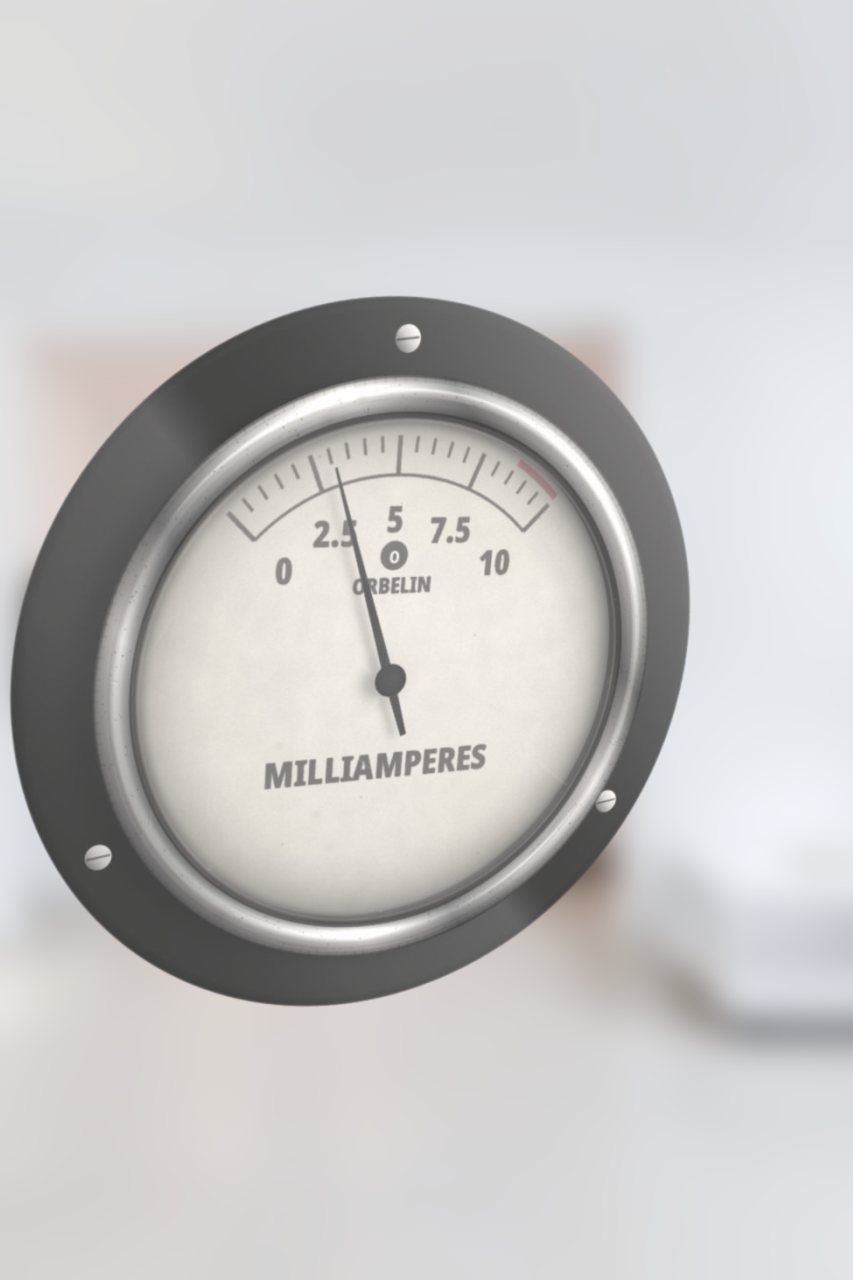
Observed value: {"value": 3, "unit": "mA"}
